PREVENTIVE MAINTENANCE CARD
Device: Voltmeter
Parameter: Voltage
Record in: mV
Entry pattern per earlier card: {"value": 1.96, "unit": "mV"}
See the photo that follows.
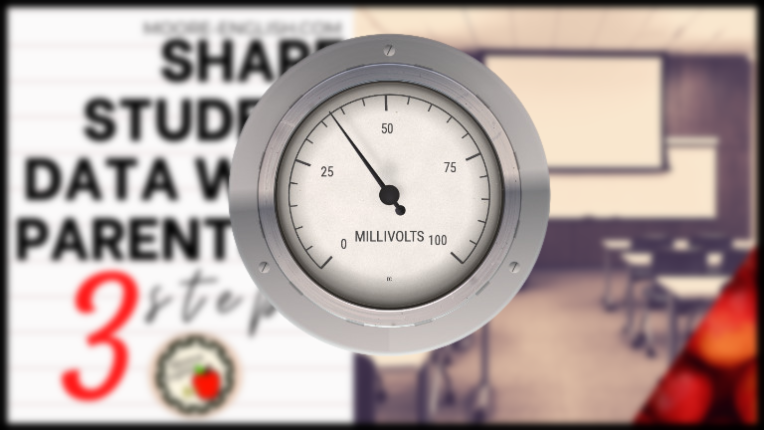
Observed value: {"value": 37.5, "unit": "mV"}
